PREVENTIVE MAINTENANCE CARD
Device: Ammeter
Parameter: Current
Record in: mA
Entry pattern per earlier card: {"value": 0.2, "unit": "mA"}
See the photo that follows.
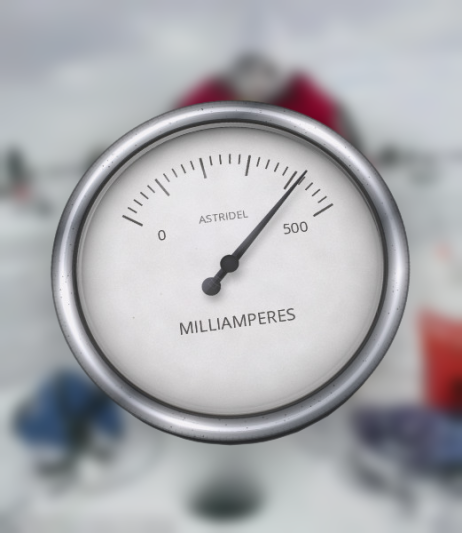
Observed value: {"value": 420, "unit": "mA"}
